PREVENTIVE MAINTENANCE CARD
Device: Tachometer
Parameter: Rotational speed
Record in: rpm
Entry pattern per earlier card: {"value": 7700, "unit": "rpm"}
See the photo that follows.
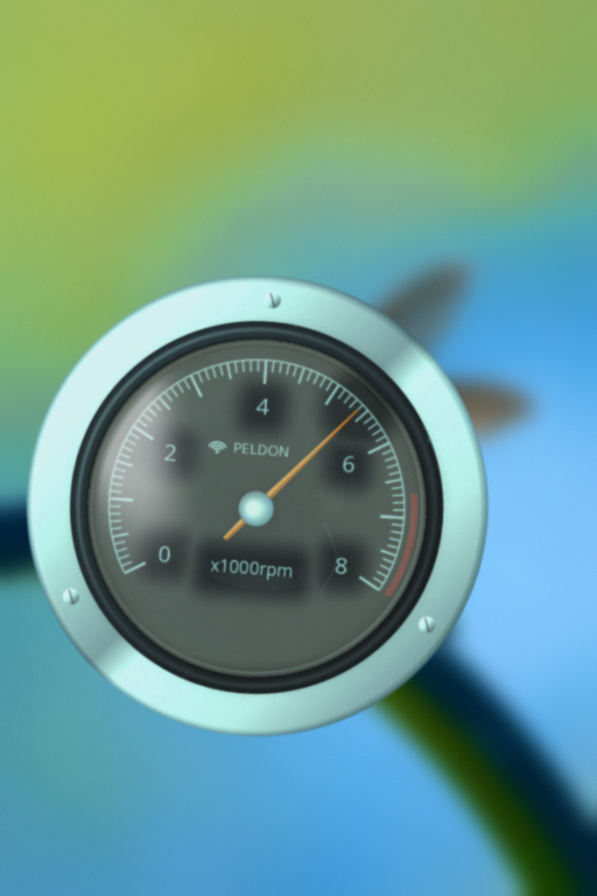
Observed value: {"value": 5400, "unit": "rpm"}
